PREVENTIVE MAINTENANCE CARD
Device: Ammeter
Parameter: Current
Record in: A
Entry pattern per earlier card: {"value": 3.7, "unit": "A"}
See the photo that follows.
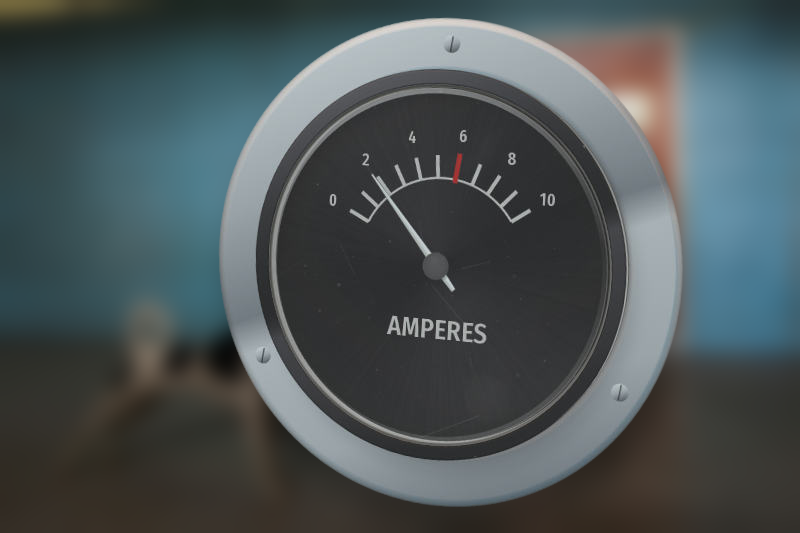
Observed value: {"value": 2, "unit": "A"}
